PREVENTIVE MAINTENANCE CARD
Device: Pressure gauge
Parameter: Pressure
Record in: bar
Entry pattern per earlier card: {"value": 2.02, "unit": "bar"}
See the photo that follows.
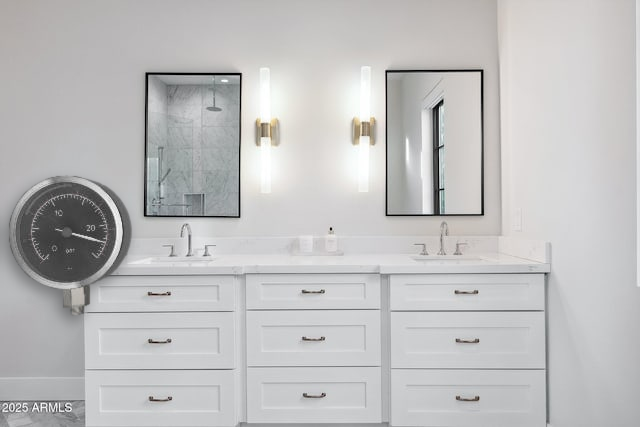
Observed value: {"value": 22.5, "unit": "bar"}
